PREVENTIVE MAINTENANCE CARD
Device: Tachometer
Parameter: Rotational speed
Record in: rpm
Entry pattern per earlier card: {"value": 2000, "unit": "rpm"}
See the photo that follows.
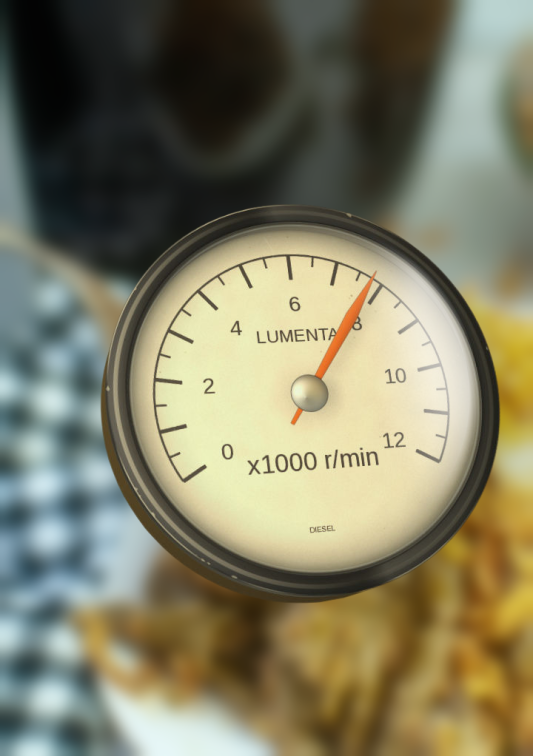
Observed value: {"value": 7750, "unit": "rpm"}
